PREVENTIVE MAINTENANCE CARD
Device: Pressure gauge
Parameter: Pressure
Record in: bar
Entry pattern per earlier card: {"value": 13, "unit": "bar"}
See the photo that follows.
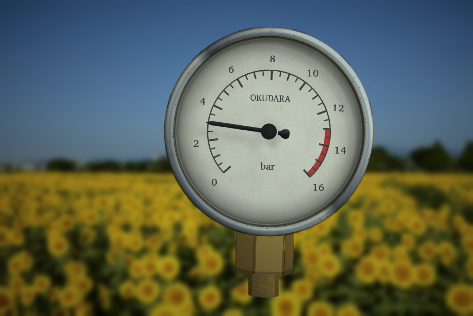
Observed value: {"value": 3, "unit": "bar"}
